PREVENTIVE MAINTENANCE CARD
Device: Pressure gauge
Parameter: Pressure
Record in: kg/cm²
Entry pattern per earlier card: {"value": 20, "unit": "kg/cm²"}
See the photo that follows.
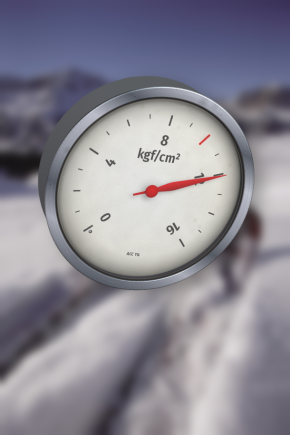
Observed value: {"value": 12, "unit": "kg/cm²"}
